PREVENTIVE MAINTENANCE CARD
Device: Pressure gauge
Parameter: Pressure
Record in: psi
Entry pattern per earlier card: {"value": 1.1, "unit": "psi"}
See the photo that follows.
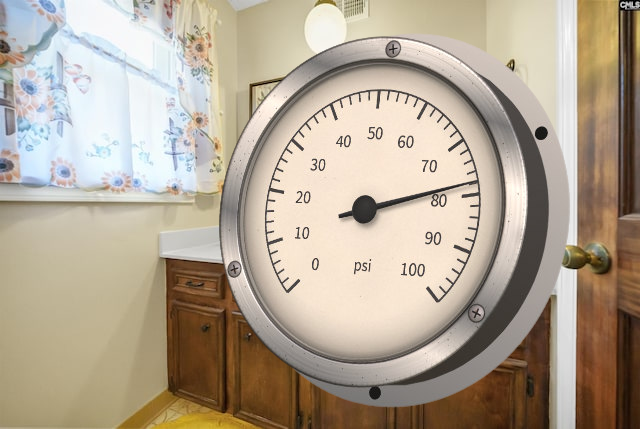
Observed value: {"value": 78, "unit": "psi"}
